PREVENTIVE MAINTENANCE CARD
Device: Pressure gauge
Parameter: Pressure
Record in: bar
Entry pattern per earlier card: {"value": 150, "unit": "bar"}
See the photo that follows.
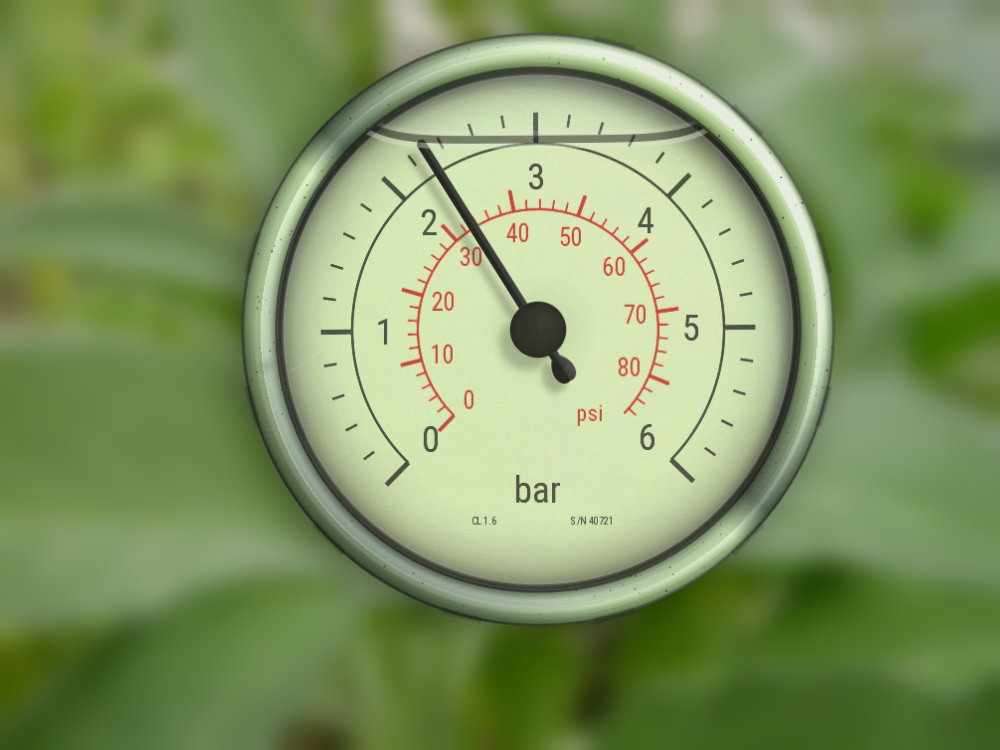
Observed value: {"value": 2.3, "unit": "bar"}
